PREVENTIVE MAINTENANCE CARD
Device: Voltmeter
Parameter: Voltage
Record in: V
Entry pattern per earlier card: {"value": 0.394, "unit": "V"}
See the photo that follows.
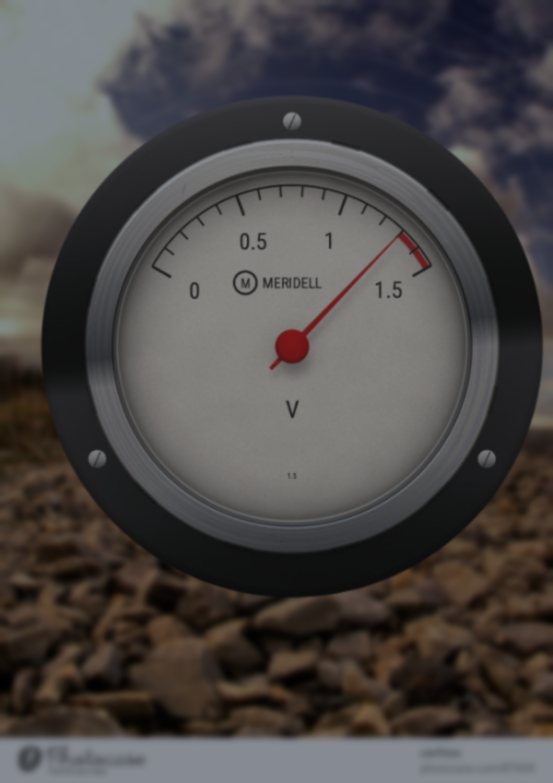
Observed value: {"value": 1.3, "unit": "V"}
